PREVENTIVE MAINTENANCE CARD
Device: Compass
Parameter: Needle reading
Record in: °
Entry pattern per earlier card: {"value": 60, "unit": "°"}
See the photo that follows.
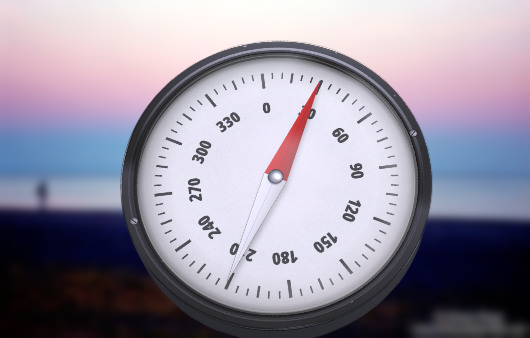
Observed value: {"value": 30, "unit": "°"}
